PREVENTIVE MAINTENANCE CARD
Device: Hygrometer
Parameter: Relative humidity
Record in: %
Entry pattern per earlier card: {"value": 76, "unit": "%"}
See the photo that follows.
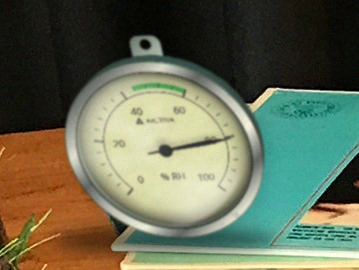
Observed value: {"value": 80, "unit": "%"}
